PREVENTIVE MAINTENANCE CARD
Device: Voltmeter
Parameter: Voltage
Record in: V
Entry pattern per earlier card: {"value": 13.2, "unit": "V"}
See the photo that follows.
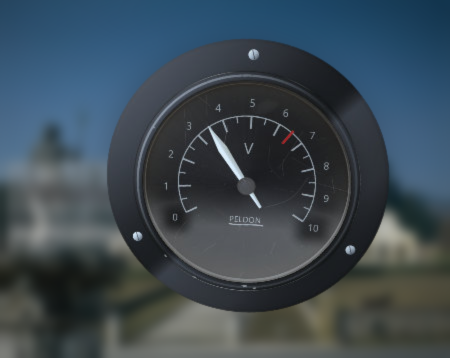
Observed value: {"value": 3.5, "unit": "V"}
